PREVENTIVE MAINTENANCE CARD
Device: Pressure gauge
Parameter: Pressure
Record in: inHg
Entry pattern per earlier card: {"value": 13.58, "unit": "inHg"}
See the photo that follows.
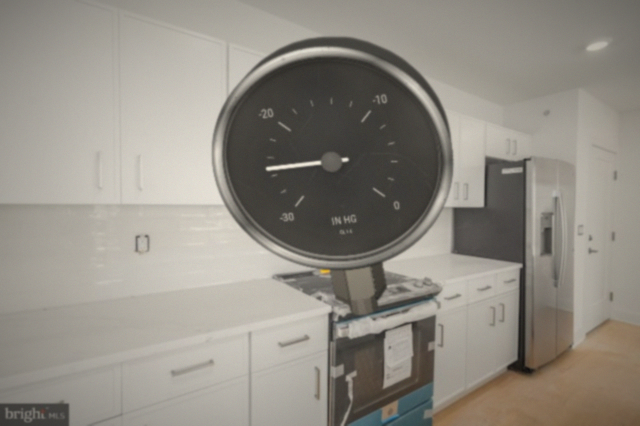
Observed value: {"value": -25, "unit": "inHg"}
